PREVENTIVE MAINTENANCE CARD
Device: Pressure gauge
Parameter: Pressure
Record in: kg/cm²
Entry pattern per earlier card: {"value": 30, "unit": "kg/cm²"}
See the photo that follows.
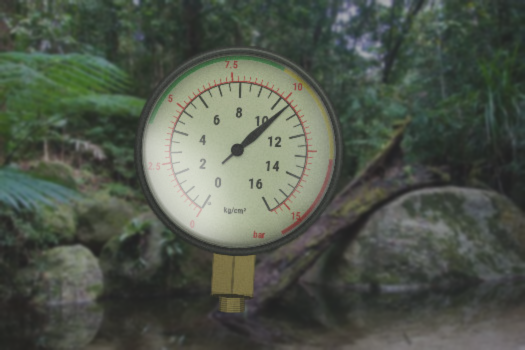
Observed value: {"value": 10.5, "unit": "kg/cm²"}
